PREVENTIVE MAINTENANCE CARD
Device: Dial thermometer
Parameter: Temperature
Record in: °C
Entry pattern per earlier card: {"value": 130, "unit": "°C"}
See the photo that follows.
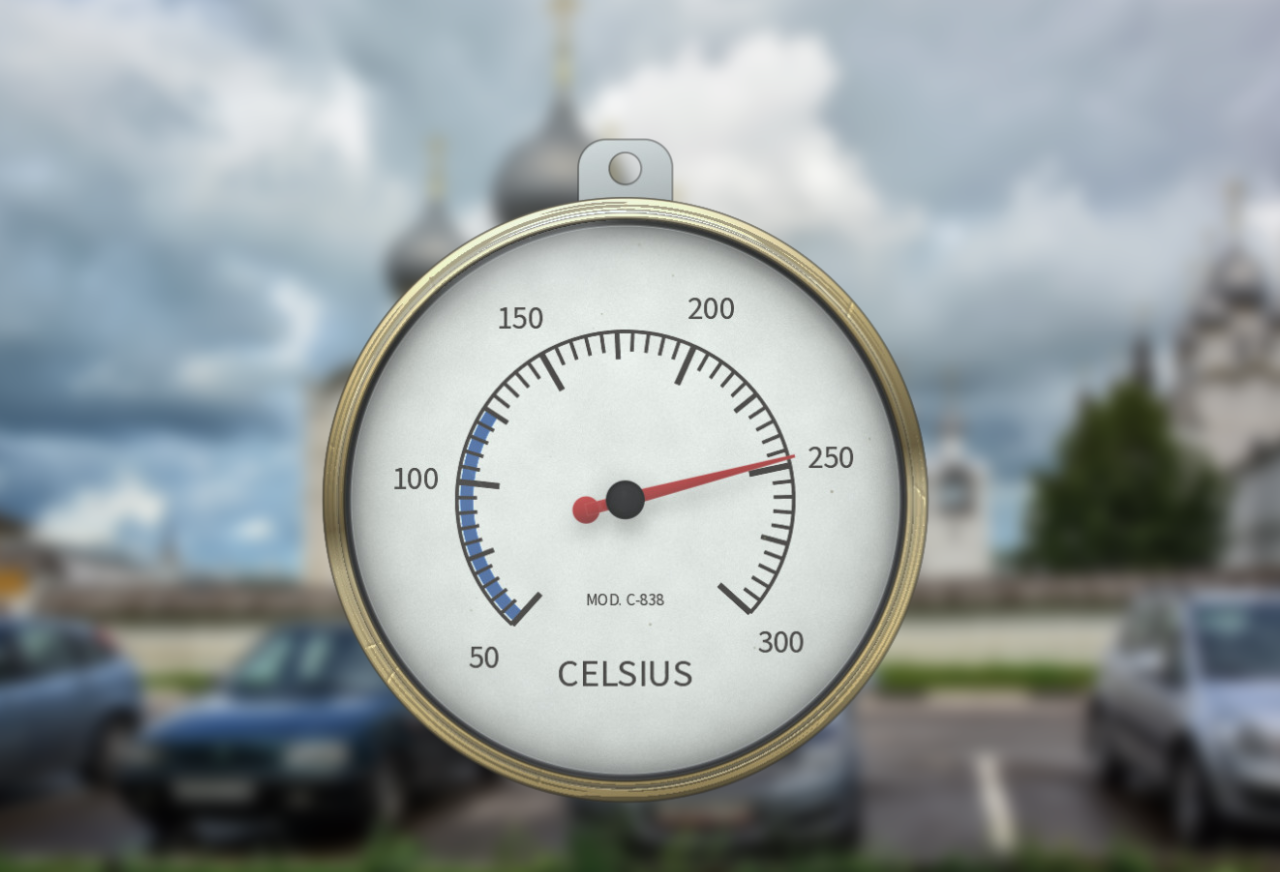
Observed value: {"value": 247.5, "unit": "°C"}
